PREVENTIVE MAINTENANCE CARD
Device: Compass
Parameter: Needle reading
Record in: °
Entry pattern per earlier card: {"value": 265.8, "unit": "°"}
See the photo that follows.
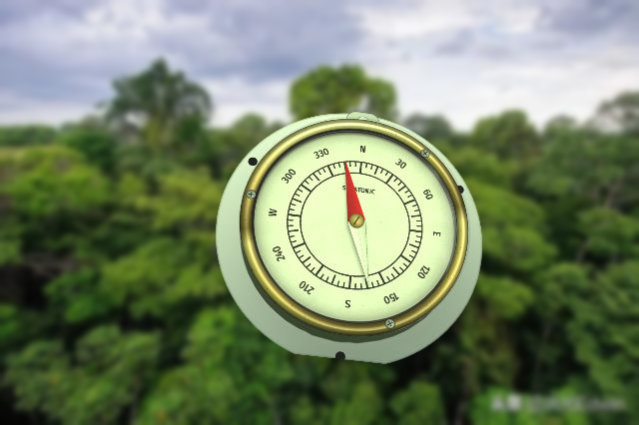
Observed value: {"value": 345, "unit": "°"}
